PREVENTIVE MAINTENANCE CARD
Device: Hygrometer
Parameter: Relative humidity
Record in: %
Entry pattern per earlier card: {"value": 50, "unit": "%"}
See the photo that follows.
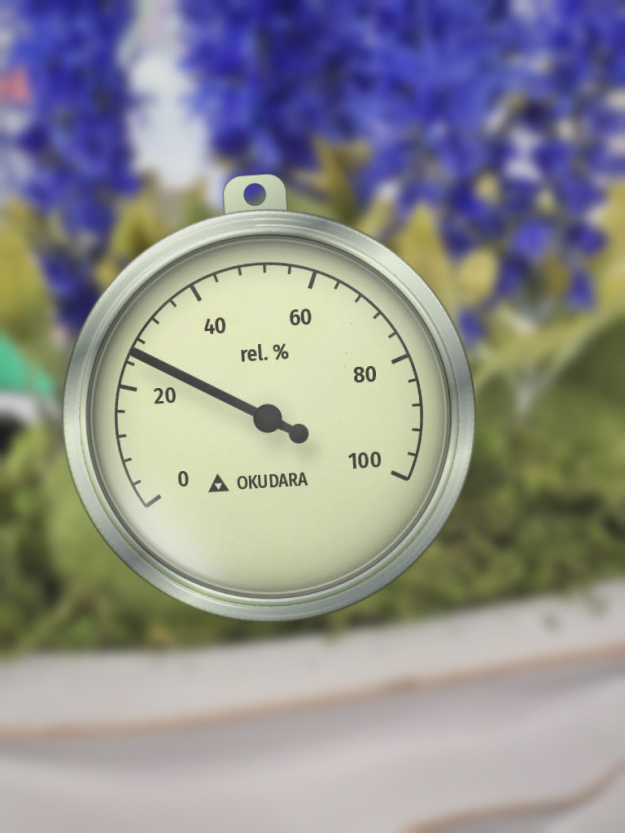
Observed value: {"value": 26, "unit": "%"}
